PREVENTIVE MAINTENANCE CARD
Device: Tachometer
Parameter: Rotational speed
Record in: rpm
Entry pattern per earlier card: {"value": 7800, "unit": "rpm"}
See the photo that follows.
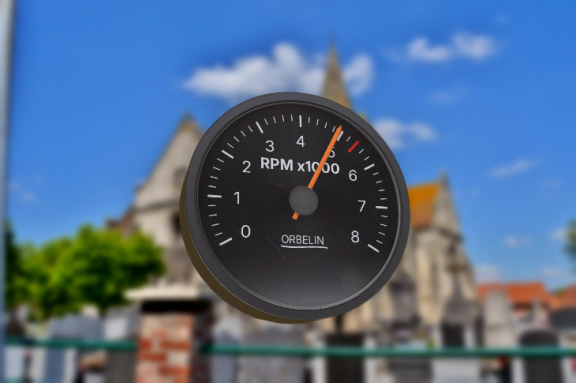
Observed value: {"value": 4900, "unit": "rpm"}
